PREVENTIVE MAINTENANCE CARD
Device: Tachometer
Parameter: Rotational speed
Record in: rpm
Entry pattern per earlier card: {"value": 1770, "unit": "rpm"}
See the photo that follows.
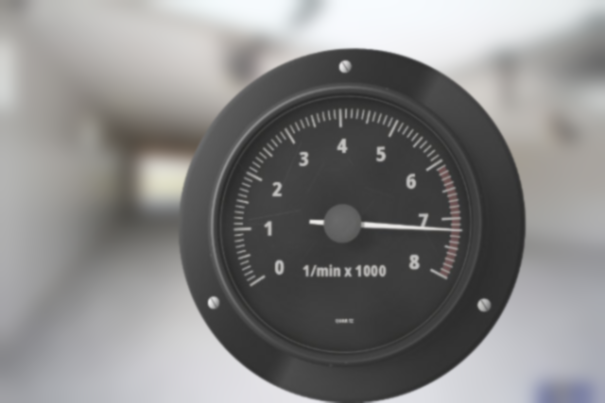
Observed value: {"value": 7200, "unit": "rpm"}
